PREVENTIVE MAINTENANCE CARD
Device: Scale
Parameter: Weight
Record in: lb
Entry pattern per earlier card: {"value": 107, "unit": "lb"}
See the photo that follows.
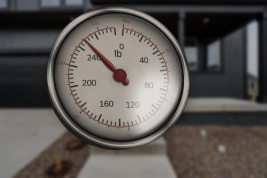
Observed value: {"value": 248, "unit": "lb"}
